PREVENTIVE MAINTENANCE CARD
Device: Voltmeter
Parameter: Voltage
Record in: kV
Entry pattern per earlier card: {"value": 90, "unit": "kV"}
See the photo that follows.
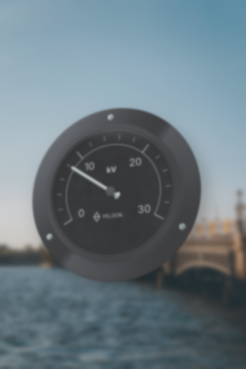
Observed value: {"value": 8, "unit": "kV"}
